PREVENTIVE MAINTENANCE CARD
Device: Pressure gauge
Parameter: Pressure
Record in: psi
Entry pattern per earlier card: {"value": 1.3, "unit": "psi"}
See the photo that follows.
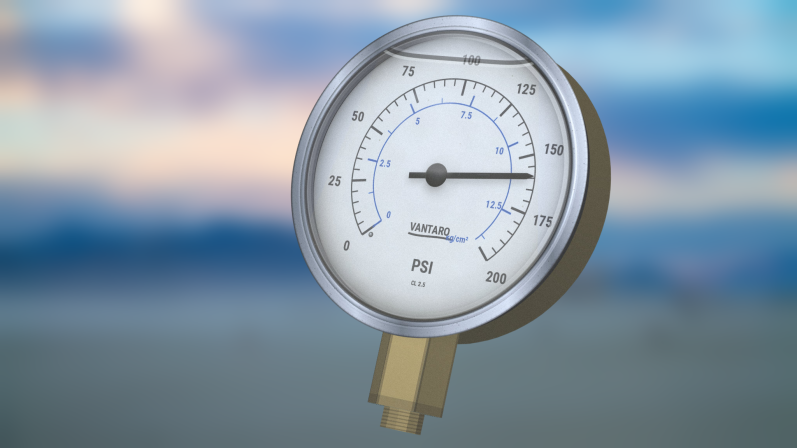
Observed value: {"value": 160, "unit": "psi"}
